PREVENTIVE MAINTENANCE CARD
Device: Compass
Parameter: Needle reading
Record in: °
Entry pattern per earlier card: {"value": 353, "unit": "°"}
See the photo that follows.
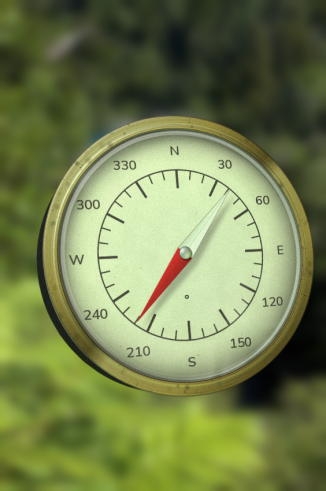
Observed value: {"value": 220, "unit": "°"}
